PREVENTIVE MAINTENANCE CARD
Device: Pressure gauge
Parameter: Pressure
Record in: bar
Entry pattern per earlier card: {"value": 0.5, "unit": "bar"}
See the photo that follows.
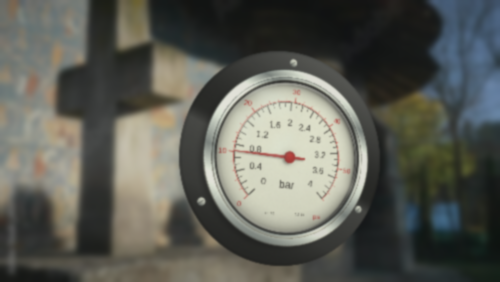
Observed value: {"value": 0.7, "unit": "bar"}
